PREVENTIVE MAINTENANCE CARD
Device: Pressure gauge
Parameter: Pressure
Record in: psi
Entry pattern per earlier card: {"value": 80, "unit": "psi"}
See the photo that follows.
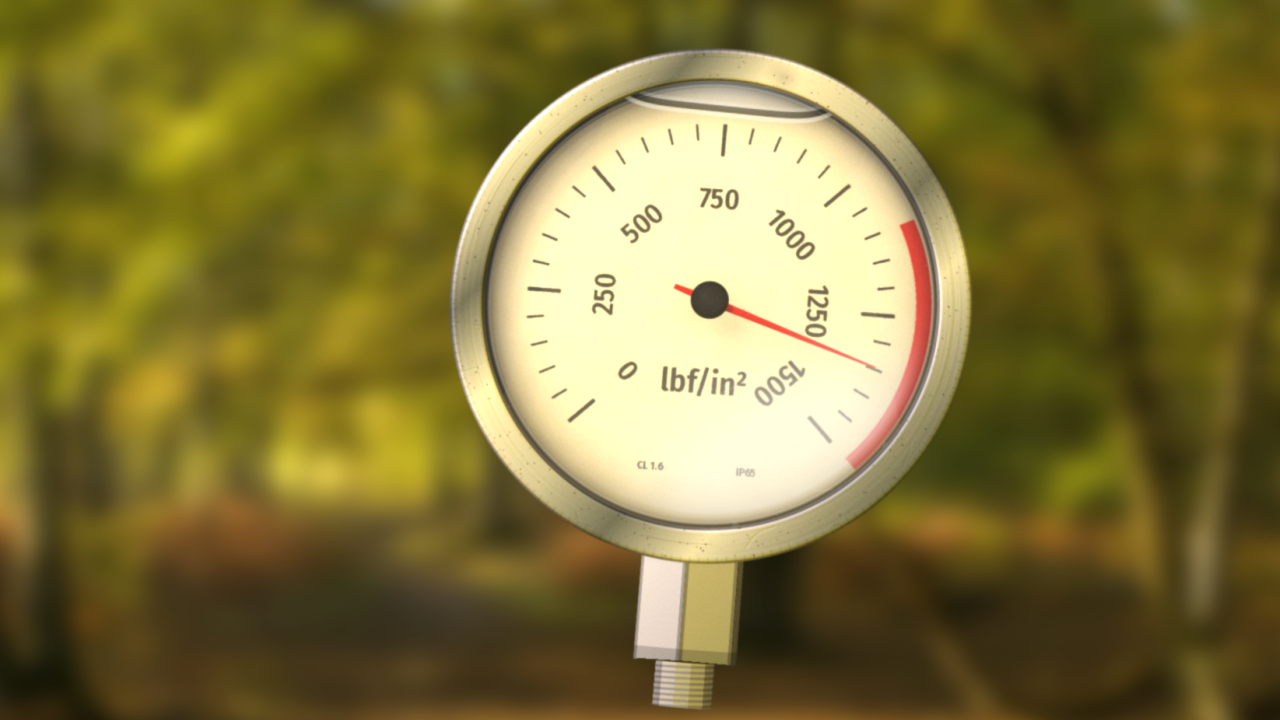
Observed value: {"value": 1350, "unit": "psi"}
